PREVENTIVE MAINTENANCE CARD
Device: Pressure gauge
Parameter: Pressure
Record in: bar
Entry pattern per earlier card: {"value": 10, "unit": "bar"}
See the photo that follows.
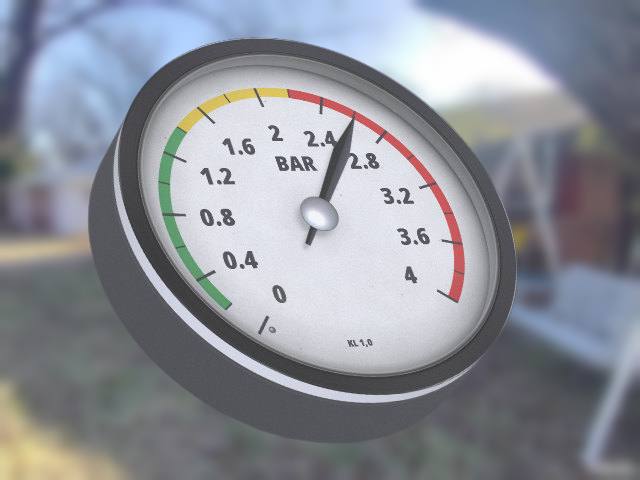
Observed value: {"value": 2.6, "unit": "bar"}
